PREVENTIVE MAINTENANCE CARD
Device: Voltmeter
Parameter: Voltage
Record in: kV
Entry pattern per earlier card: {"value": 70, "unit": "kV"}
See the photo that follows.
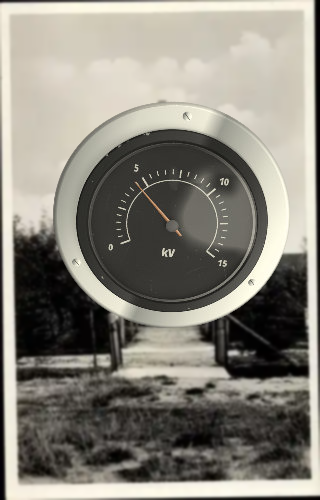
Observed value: {"value": 4.5, "unit": "kV"}
